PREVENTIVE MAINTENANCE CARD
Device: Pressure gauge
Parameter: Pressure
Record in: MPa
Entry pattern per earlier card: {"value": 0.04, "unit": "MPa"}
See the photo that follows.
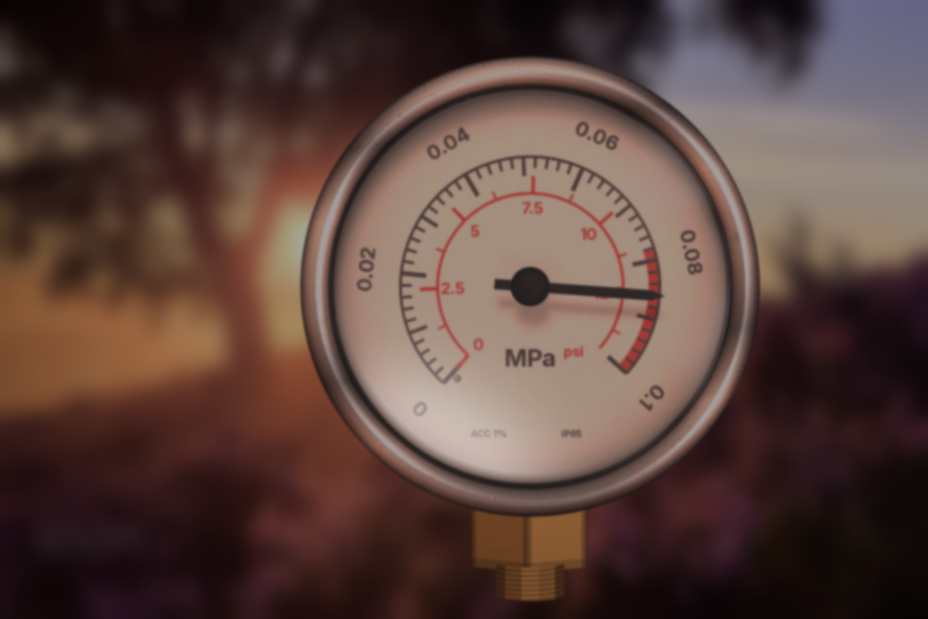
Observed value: {"value": 0.086, "unit": "MPa"}
